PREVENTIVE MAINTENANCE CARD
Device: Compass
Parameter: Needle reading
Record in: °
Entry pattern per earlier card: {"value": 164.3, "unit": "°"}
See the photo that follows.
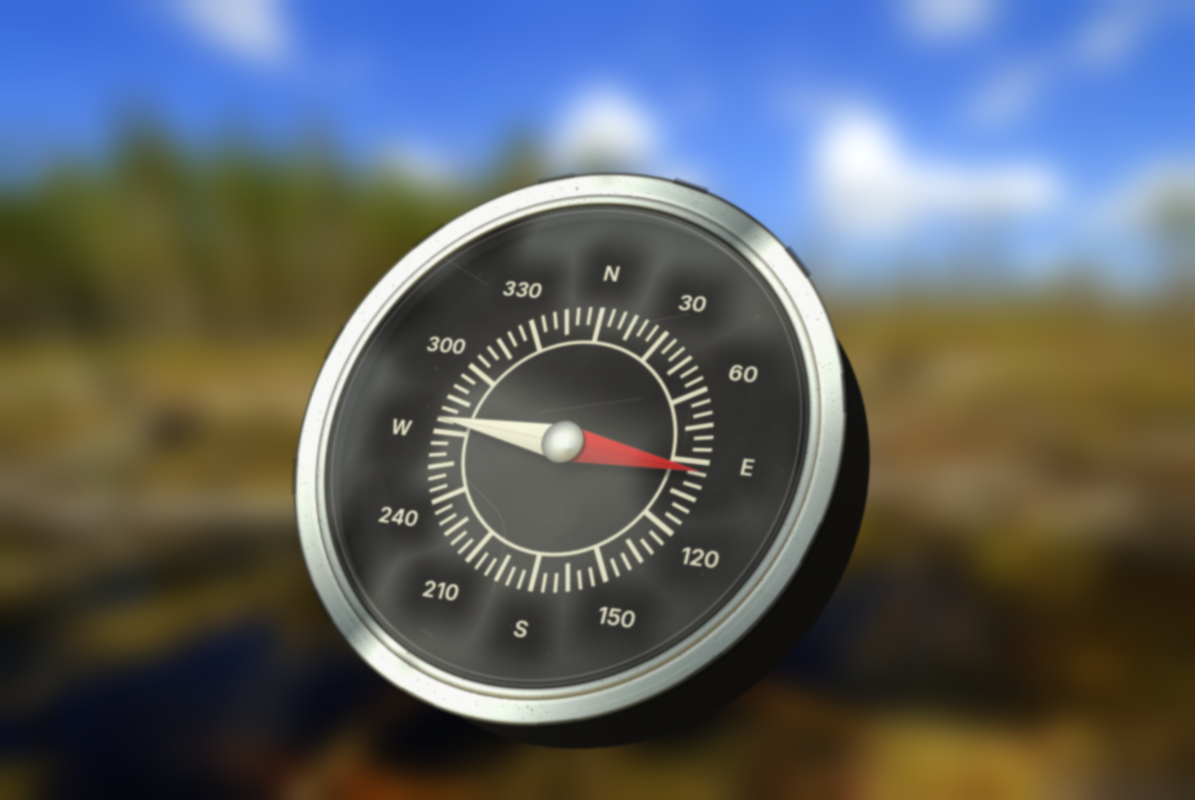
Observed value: {"value": 95, "unit": "°"}
